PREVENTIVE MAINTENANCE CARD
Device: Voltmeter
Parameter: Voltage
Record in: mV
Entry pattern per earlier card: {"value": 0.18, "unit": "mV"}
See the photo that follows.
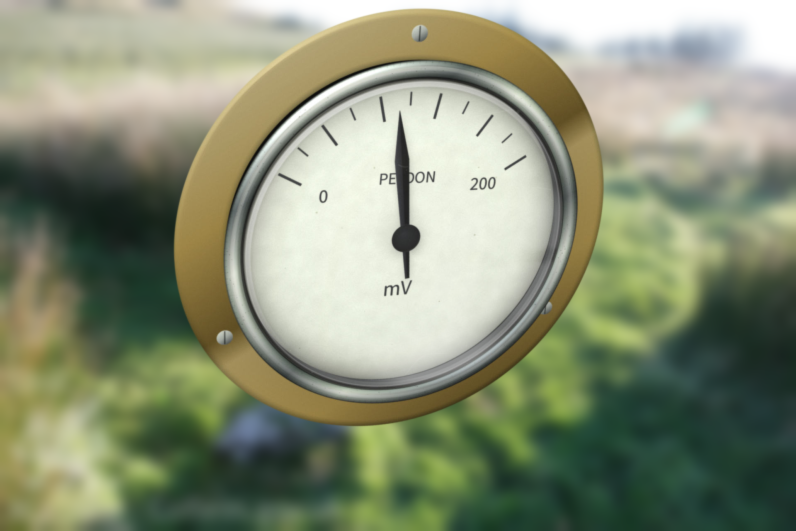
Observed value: {"value": 90, "unit": "mV"}
